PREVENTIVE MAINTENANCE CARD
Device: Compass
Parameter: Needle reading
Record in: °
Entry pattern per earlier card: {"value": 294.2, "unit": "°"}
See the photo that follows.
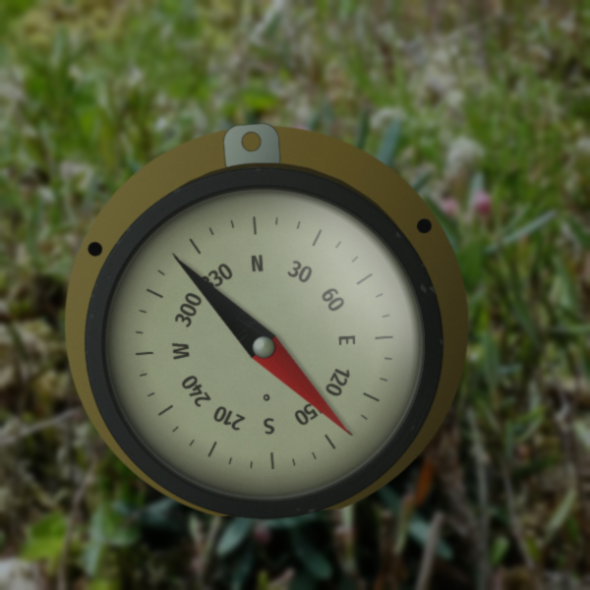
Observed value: {"value": 140, "unit": "°"}
